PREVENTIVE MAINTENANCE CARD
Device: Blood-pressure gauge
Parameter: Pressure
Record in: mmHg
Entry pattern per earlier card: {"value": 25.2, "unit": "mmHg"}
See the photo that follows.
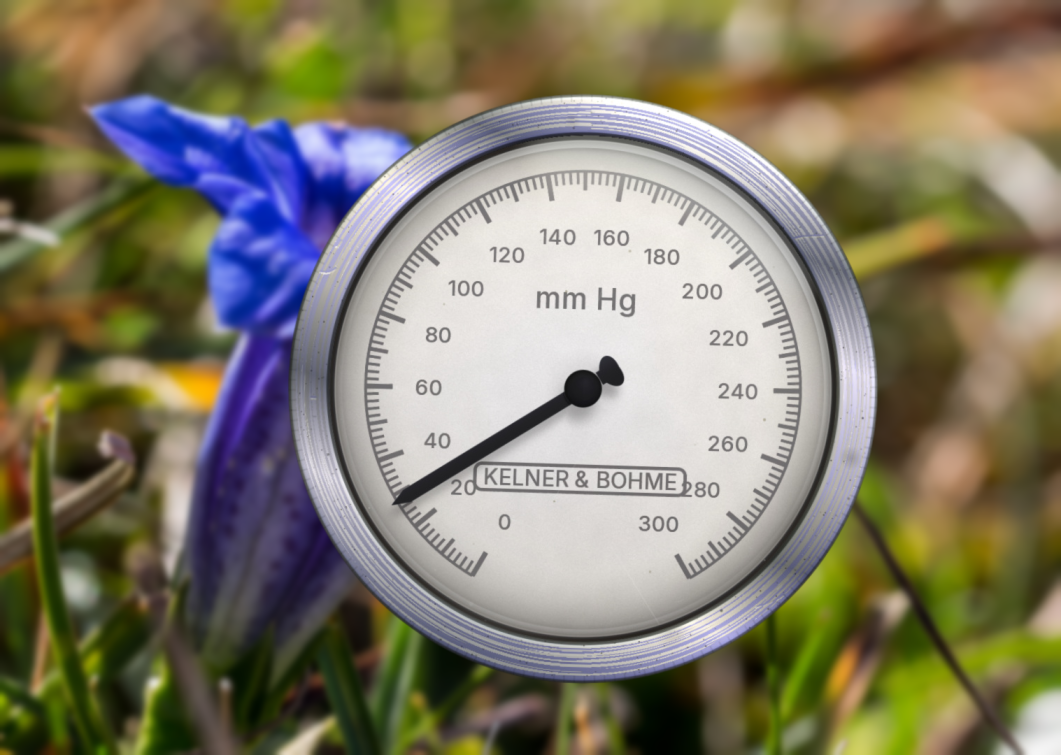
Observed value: {"value": 28, "unit": "mmHg"}
